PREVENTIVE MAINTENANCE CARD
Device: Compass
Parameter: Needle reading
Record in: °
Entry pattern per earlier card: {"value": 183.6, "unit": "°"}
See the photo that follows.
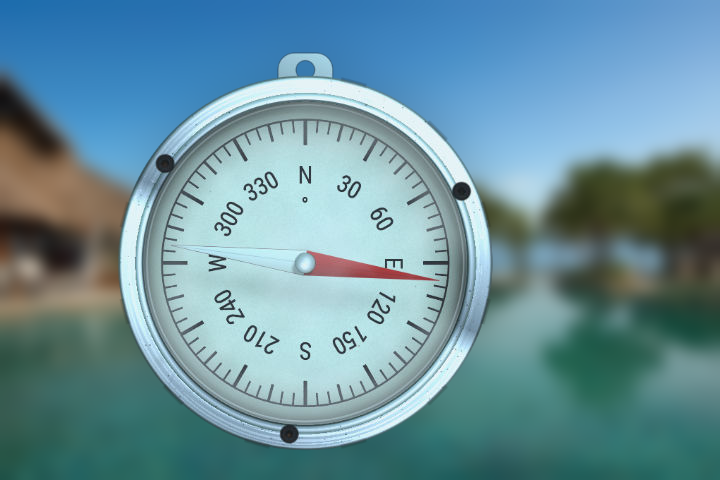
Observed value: {"value": 97.5, "unit": "°"}
